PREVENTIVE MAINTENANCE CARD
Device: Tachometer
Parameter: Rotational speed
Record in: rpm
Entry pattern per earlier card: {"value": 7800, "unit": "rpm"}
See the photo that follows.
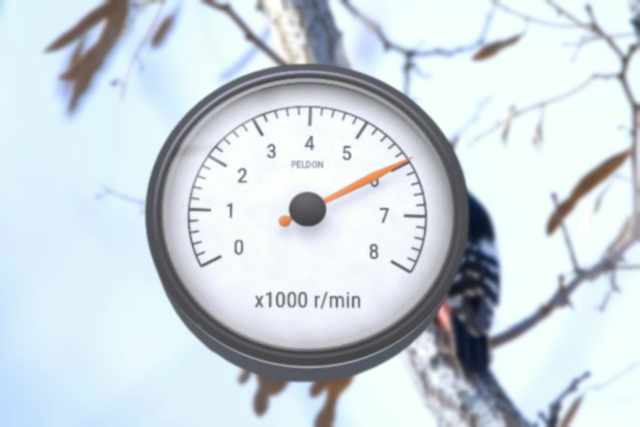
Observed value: {"value": 6000, "unit": "rpm"}
